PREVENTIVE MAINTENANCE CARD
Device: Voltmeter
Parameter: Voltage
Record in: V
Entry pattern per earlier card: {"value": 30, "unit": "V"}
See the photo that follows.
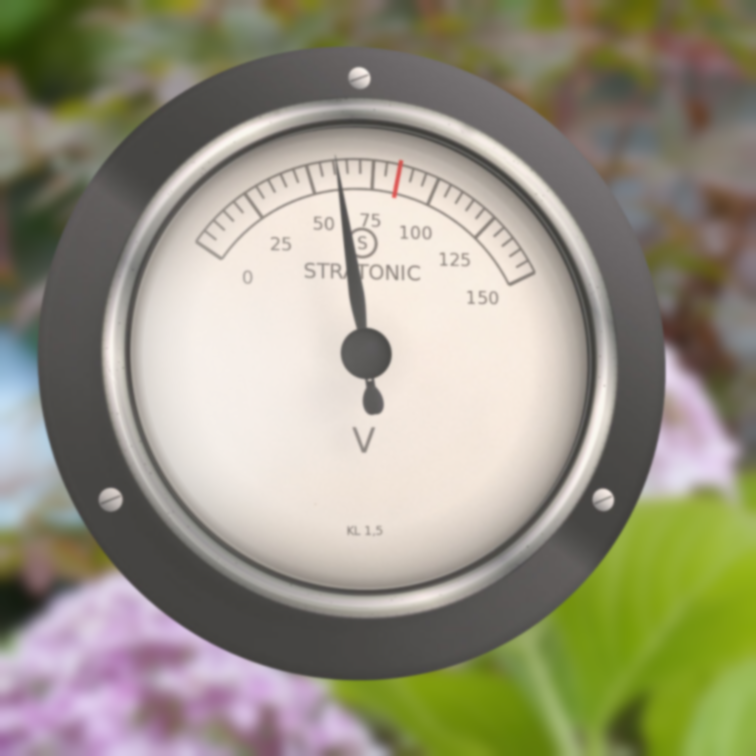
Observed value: {"value": 60, "unit": "V"}
